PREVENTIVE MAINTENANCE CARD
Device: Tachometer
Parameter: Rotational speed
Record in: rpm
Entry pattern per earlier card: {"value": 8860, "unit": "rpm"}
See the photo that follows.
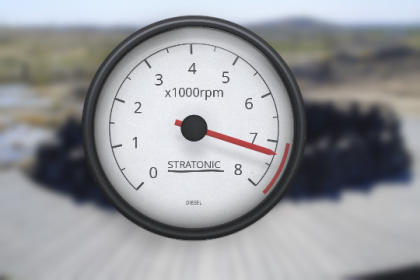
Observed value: {"value": 7250, "unit": "rpm"}
